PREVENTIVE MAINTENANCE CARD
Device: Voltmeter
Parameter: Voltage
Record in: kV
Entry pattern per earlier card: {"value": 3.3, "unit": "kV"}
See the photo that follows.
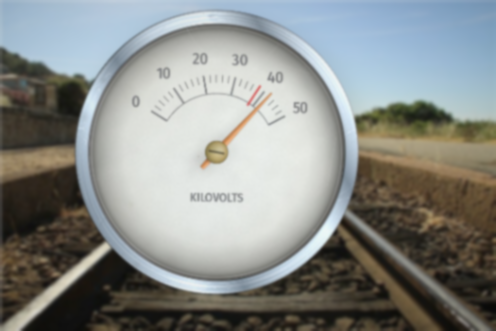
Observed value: {"value": 42, "unit": "kV"}
